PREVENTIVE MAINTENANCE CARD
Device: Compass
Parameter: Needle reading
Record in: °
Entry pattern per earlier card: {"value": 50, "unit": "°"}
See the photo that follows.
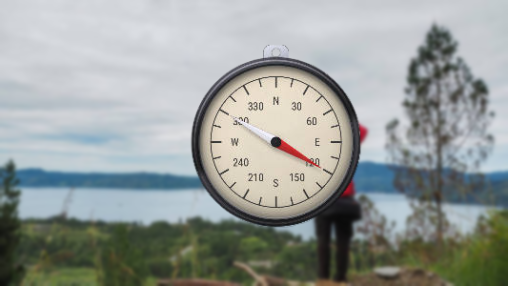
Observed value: {"value": 120, "unit": "°"}
